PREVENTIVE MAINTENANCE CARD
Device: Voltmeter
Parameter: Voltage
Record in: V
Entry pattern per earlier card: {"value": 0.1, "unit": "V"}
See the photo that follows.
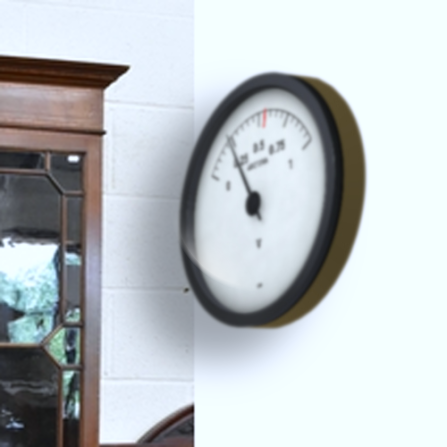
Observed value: {"value": 0.25, "unit": "V"}
